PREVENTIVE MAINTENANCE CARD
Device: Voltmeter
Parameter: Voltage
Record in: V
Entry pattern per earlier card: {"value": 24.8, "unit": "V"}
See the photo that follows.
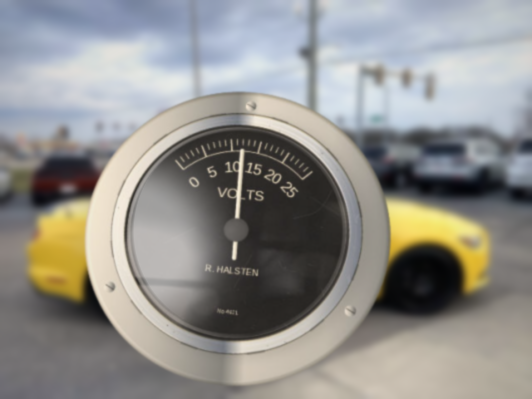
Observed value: {"value": 12, "unit": "V"}
